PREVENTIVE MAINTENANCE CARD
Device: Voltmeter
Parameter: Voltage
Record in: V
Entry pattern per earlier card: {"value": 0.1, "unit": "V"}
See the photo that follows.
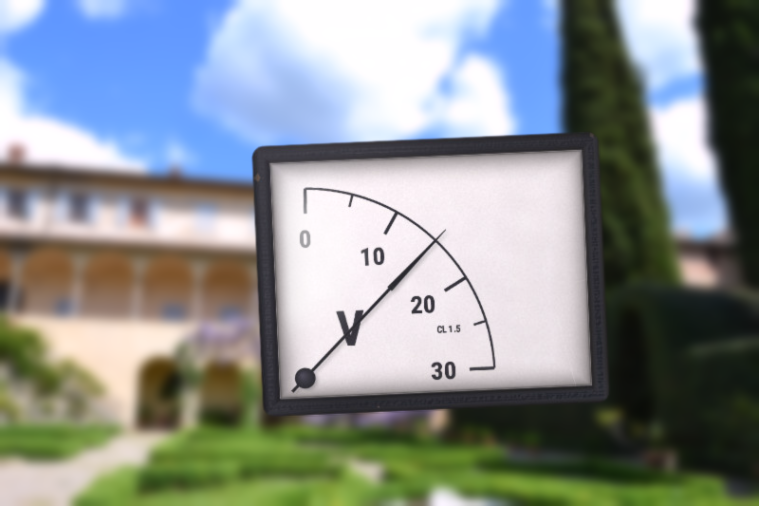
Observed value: {"value": 15, "unit": "V"}
